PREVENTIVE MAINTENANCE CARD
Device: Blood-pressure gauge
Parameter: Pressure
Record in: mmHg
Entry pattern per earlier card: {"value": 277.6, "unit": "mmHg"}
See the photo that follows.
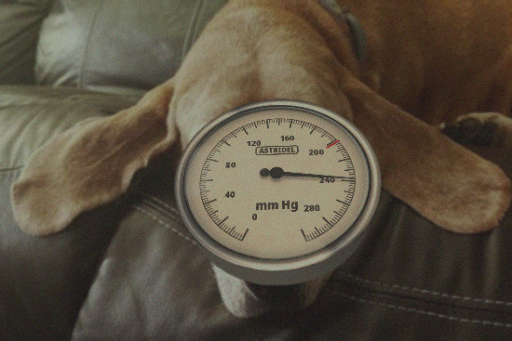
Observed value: {"value": 240, "unit": "mmHg"}
